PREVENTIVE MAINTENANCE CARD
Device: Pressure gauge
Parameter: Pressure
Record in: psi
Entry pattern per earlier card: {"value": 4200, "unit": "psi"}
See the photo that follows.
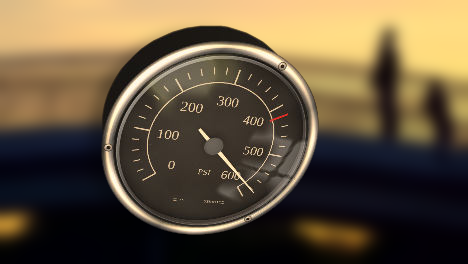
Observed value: {"value": 580, "unit": "psi"}
